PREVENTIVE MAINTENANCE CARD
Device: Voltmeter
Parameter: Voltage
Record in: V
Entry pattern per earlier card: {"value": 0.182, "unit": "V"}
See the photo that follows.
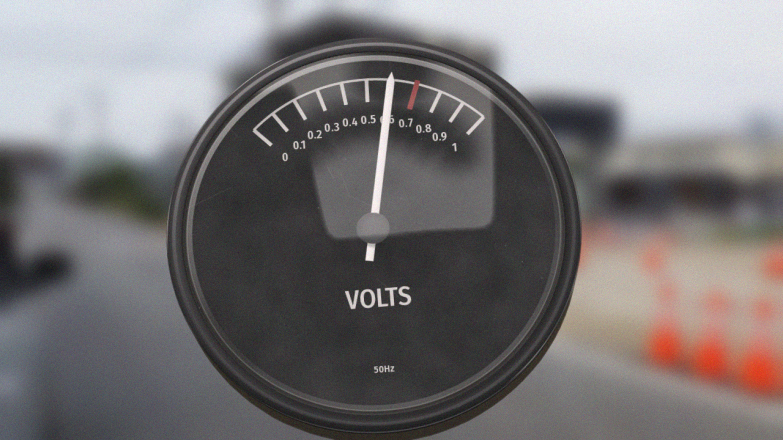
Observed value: {"value": 0.6, "unit": "V"}
